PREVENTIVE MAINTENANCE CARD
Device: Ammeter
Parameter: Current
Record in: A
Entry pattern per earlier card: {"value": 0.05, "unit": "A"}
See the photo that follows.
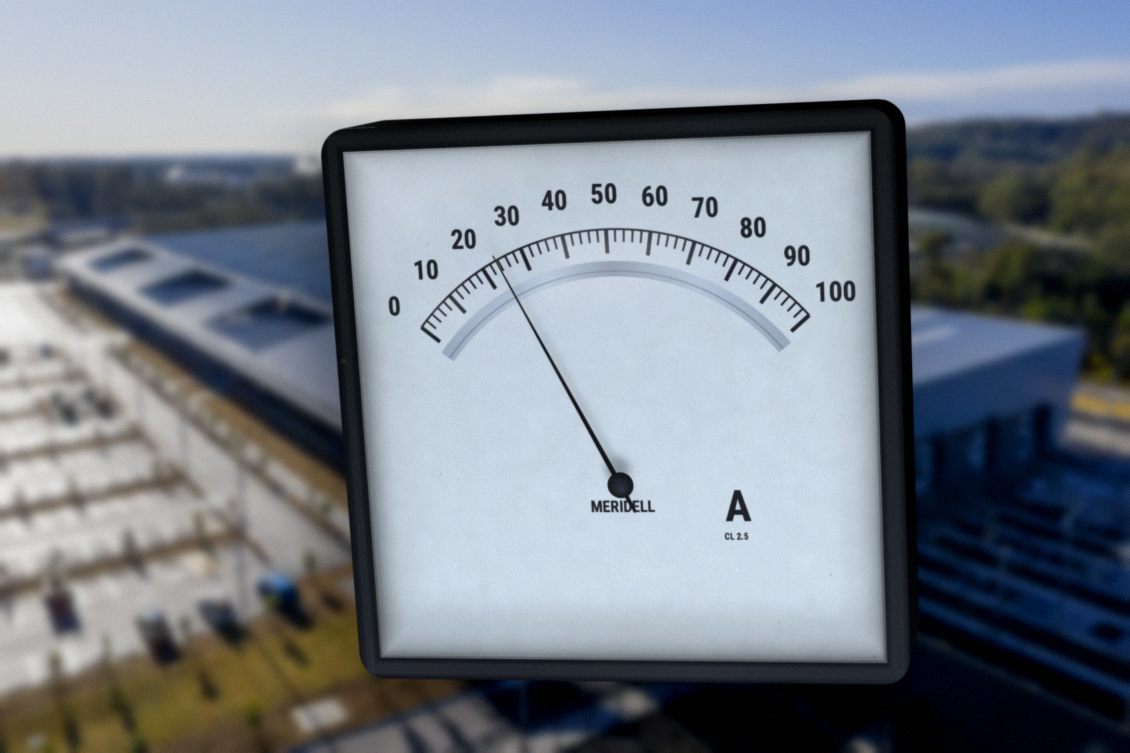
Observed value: {"value": 24, "unit": "A"}
